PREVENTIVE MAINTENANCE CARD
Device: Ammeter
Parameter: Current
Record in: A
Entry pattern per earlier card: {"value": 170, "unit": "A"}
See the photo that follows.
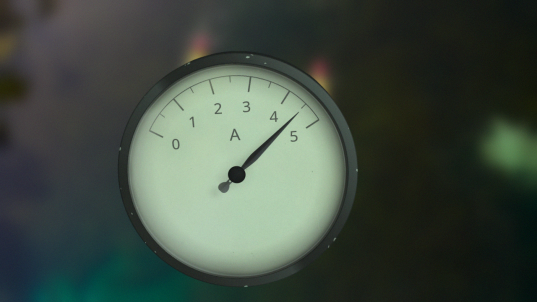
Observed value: {"value": 4.5, "unit": "A"}
